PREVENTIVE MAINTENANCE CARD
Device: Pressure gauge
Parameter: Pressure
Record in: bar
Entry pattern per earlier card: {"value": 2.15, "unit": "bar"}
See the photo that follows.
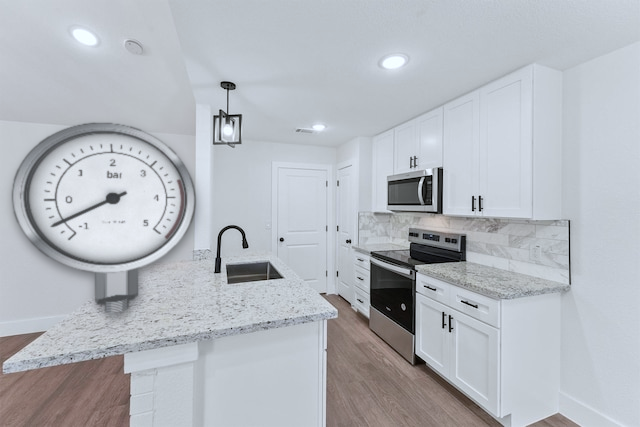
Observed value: {"value": -0.6, "unit": "bar"}
